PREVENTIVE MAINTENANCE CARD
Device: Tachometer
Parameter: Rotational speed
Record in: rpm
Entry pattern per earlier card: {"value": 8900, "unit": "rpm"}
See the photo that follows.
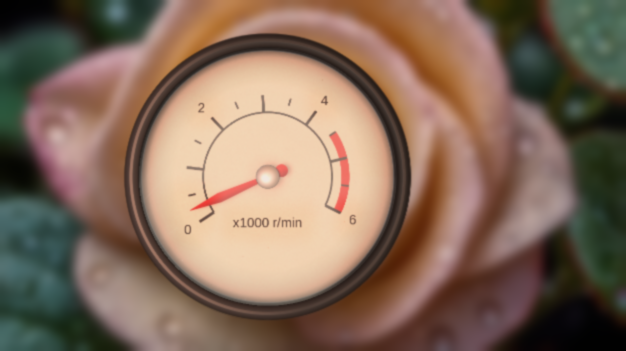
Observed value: {"value": 250, "unit": "rpm"}
